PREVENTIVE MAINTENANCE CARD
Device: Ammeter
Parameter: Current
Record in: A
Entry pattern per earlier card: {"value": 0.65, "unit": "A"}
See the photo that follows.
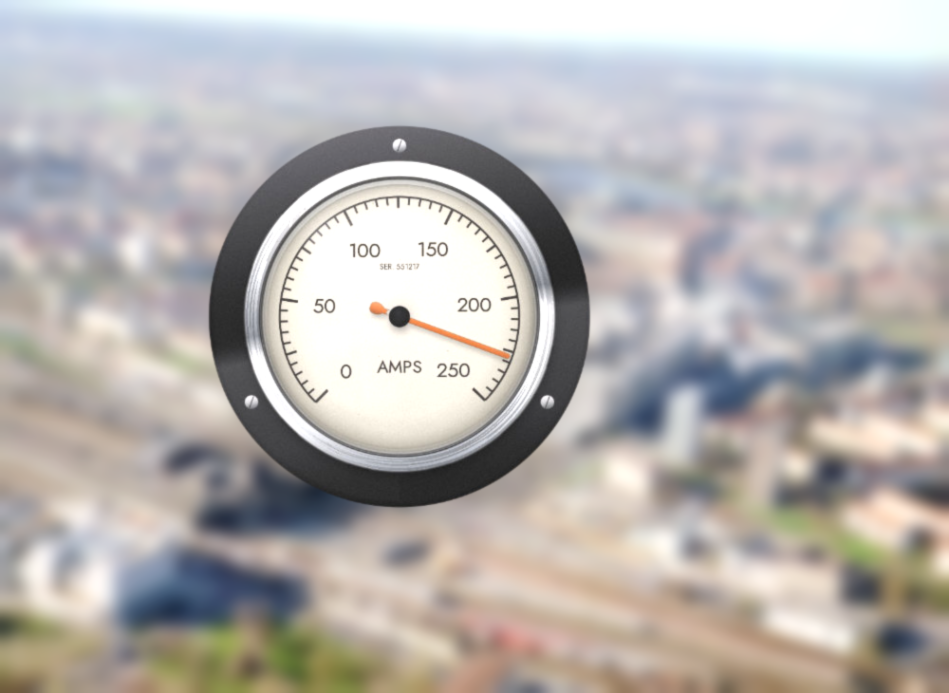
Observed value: {"value": 227.5, "unit": "A"}
